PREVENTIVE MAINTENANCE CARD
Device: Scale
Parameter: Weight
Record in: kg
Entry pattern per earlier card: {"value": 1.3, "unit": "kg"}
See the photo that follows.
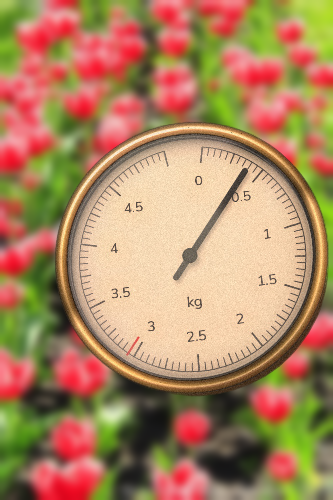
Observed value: {"value": 0.4, "unit": "kg"}
